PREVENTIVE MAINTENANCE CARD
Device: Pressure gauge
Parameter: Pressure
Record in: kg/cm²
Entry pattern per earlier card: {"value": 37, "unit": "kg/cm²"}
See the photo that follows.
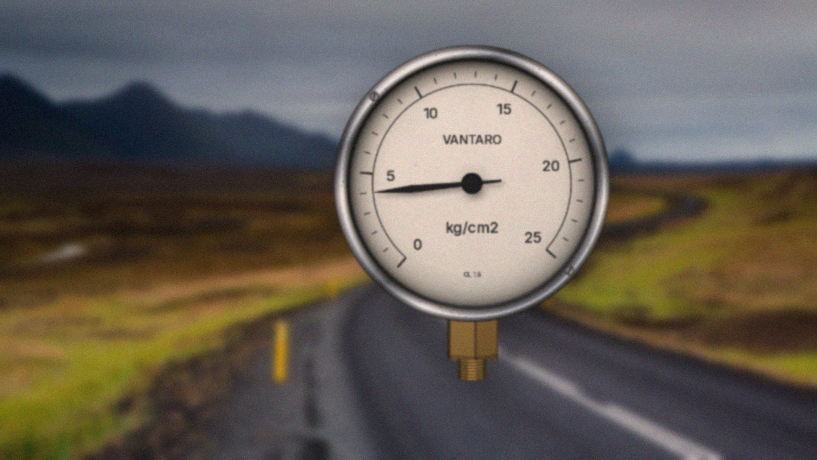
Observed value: {"value": 4, "unit": "kg/cm²"}
